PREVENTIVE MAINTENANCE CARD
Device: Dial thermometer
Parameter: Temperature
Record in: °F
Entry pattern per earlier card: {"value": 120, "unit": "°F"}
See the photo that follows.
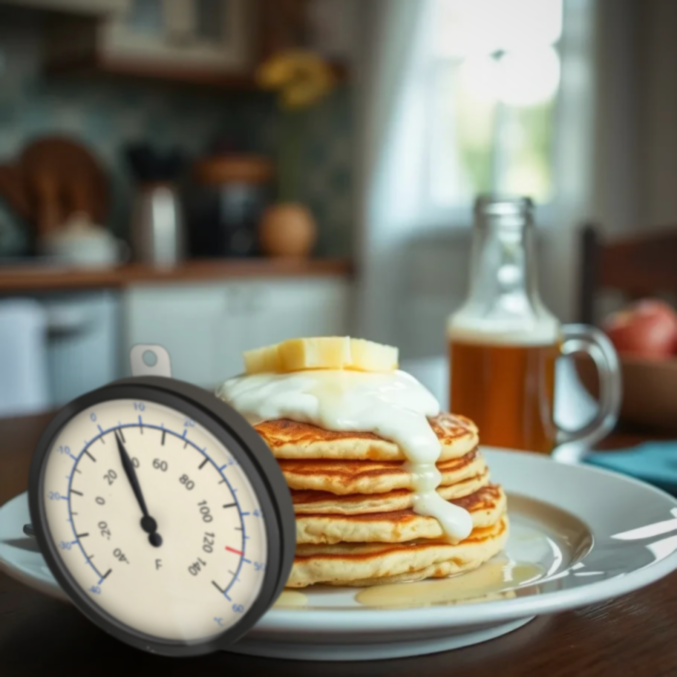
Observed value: {"value": 40, "unit": "°F"}
